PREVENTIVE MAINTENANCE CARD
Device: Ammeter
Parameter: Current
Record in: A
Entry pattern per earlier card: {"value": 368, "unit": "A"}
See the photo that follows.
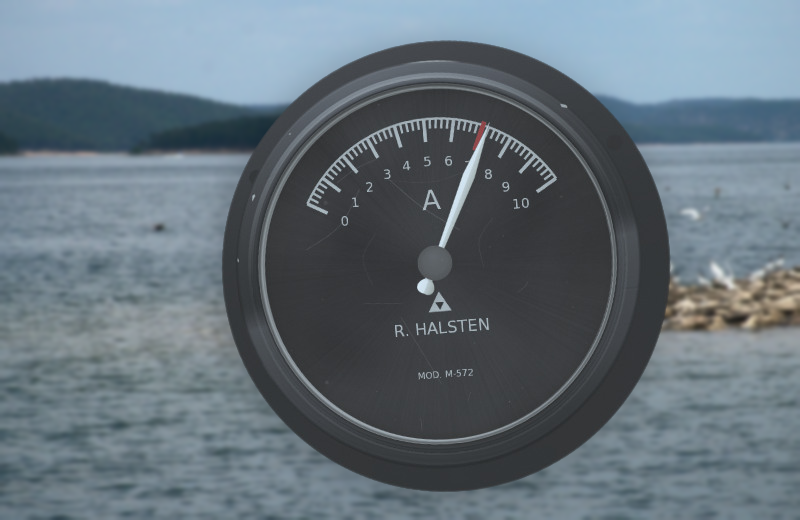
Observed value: {"value": 7.2, "unit": "A"}
